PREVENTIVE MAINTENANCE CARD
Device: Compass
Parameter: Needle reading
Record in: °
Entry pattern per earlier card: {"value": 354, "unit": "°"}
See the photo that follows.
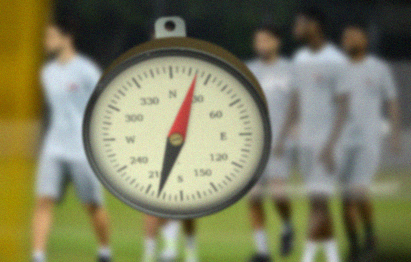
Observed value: {"value": 20, "unit": "°"}
